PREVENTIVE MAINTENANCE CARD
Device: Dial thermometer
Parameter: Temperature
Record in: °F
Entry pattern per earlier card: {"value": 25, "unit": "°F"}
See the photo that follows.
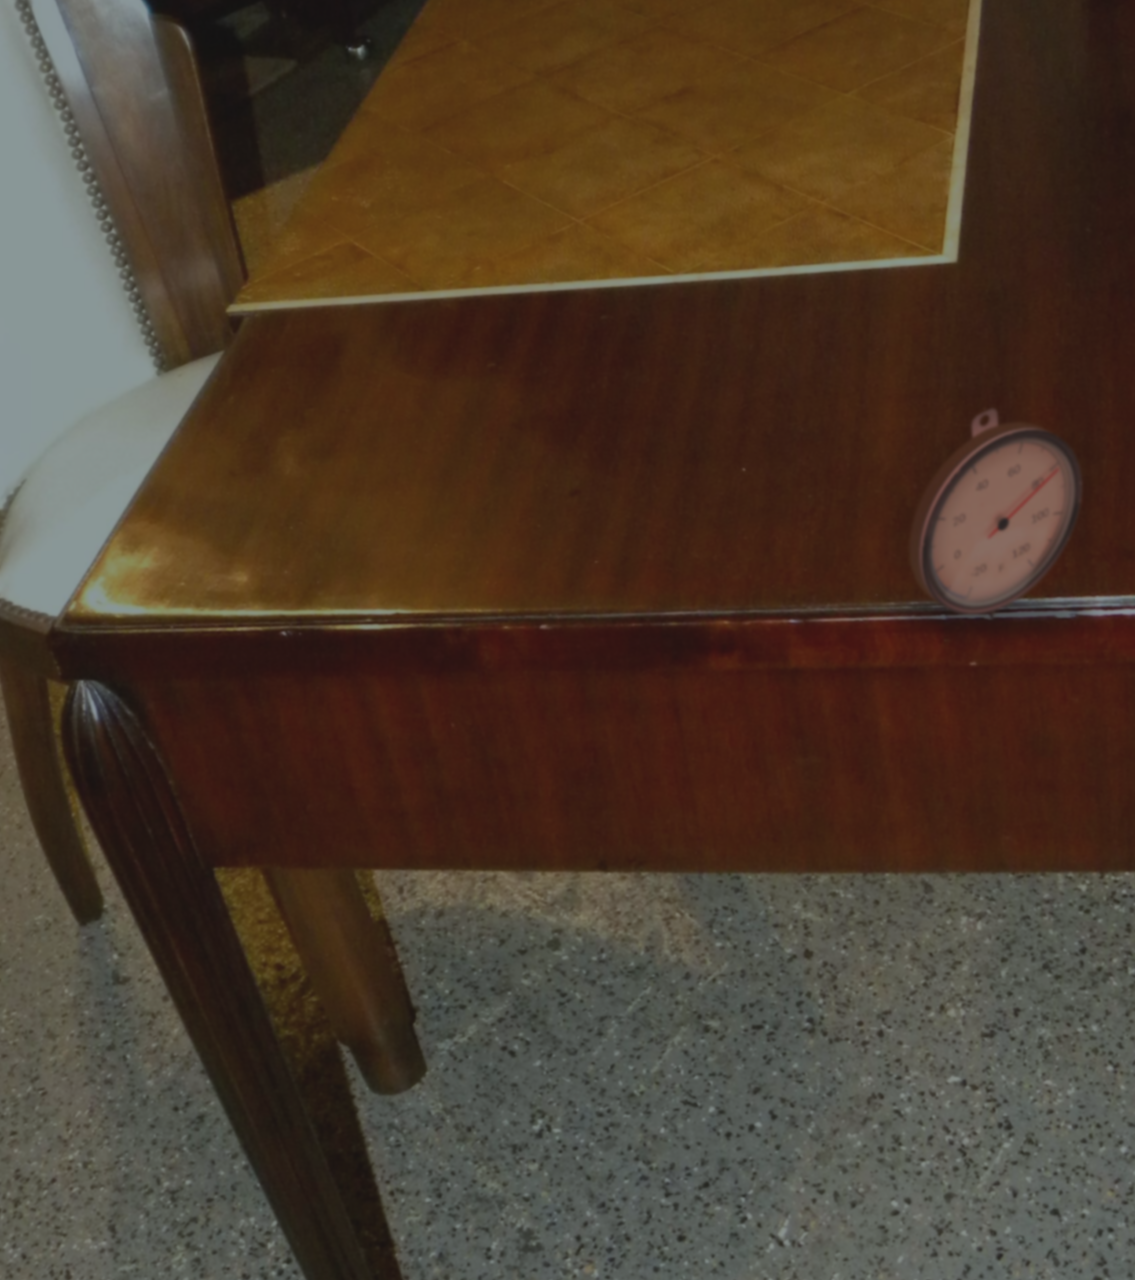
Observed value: {"value": 80, "unit": "°F"}
